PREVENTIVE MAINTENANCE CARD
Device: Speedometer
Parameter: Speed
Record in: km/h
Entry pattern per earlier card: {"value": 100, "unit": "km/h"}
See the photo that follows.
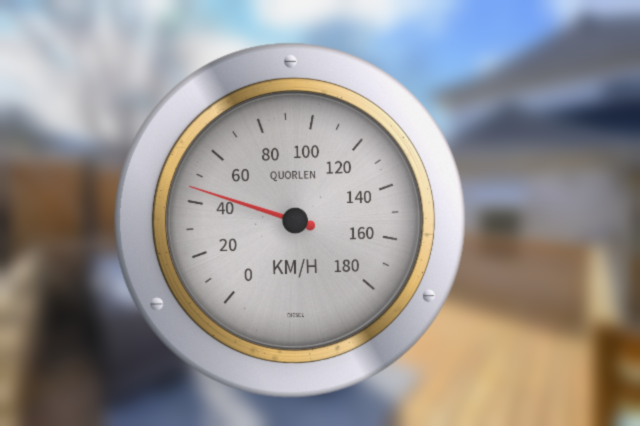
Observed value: {"value": 45, "unit": "km/h"}
